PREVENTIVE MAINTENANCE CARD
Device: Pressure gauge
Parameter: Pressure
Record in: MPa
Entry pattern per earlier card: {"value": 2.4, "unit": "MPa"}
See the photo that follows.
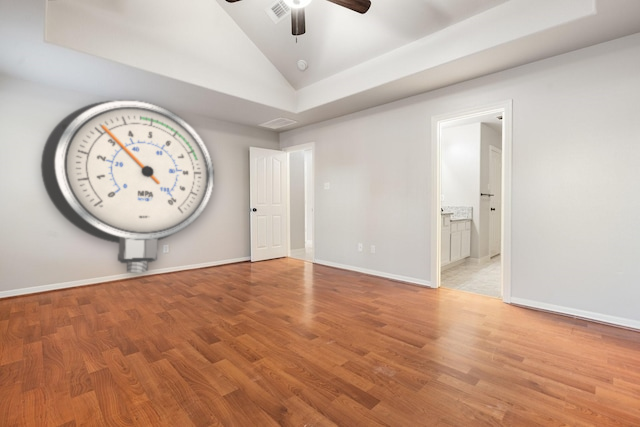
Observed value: {"value": 3.2, "unit": "MPa"}
